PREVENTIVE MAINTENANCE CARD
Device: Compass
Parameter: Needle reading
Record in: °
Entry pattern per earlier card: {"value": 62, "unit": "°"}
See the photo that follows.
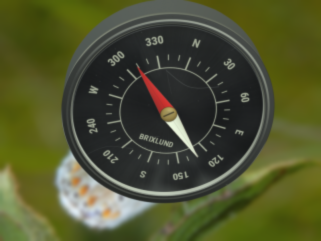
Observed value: {"value": 310, "unit": "°"}
